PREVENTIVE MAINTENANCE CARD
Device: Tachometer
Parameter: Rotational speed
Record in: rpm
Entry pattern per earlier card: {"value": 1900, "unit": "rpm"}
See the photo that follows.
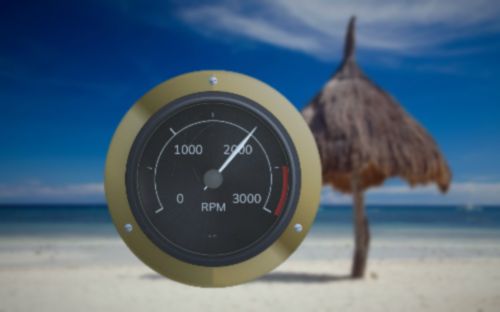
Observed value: {"value": 2000, "unit": "rpm"}
